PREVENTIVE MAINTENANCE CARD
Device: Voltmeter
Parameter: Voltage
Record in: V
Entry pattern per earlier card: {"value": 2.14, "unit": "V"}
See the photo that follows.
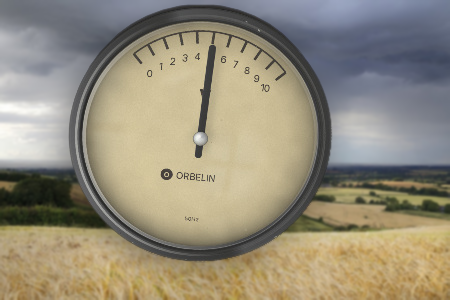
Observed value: {"value": 5, "unit": "V"}
